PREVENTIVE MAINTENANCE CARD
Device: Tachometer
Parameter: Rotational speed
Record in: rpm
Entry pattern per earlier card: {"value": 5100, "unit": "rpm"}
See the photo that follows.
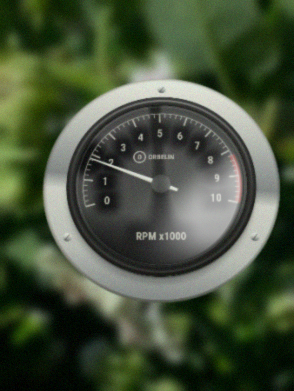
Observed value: {"value": 1800, "unit": "rpm"}
